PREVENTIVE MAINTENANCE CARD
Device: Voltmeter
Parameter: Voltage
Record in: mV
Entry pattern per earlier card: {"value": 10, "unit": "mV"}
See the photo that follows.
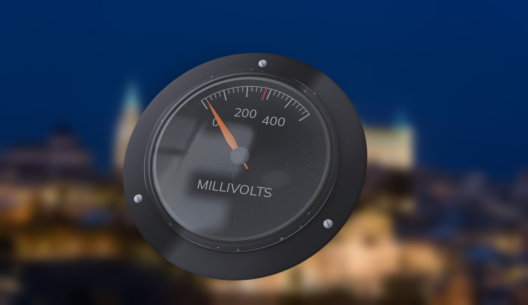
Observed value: {"value": 20, "unit": "mV"}
